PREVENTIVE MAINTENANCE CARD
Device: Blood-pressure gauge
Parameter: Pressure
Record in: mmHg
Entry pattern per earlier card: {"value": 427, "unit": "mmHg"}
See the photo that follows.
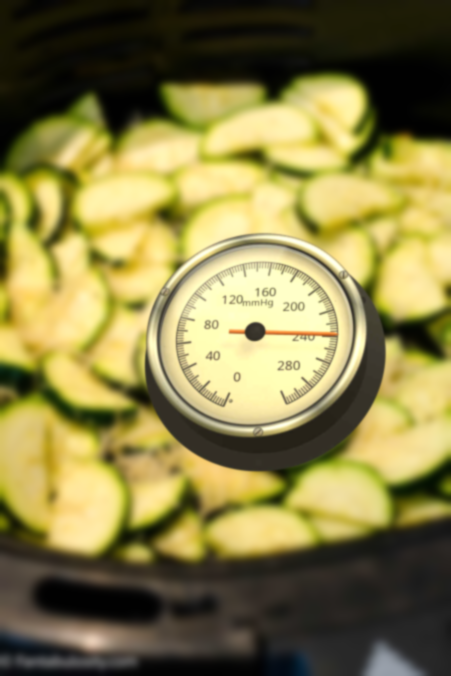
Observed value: {"value": 240, "unit": "mmHg"}
